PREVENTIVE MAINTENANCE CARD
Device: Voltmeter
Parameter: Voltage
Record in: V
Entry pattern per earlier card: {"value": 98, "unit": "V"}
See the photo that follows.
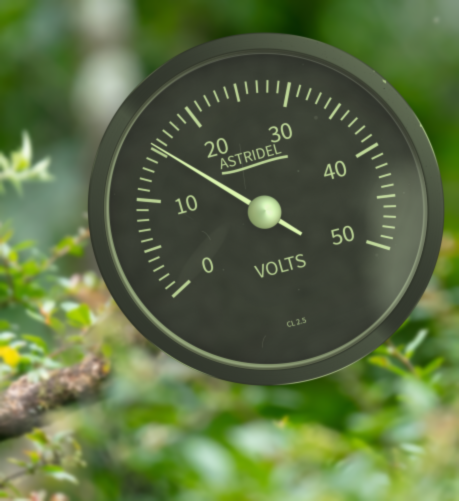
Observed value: {"value": 15.5, "unit": "V"}
